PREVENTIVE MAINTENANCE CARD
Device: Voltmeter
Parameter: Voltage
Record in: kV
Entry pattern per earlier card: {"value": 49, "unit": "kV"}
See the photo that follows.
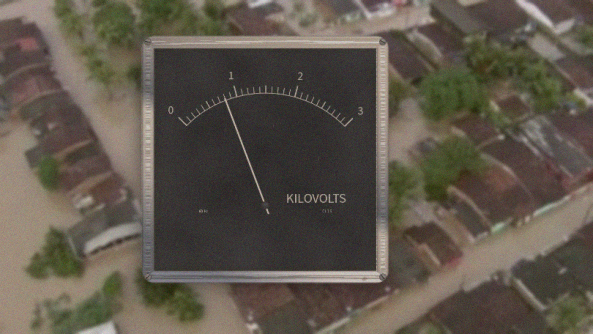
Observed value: {"value": 0.8, "unit": "kV"}
